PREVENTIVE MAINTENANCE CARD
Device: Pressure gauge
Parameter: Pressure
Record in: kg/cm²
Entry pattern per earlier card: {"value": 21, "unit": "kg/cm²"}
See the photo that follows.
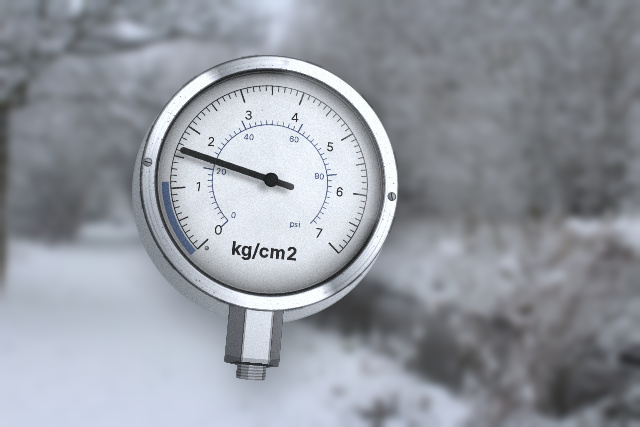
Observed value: {"value": 1.6, "unit": "kg/cm²"}
